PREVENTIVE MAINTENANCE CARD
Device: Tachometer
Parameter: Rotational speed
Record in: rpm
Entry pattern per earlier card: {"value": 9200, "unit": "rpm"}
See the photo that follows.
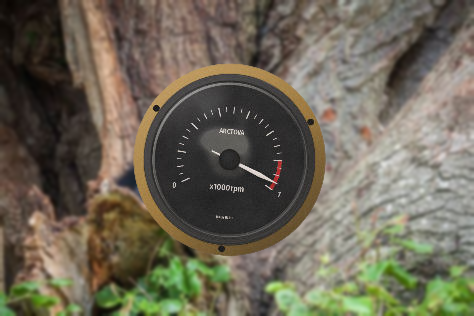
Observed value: {"value": 6750, "unit": "rpm"}
